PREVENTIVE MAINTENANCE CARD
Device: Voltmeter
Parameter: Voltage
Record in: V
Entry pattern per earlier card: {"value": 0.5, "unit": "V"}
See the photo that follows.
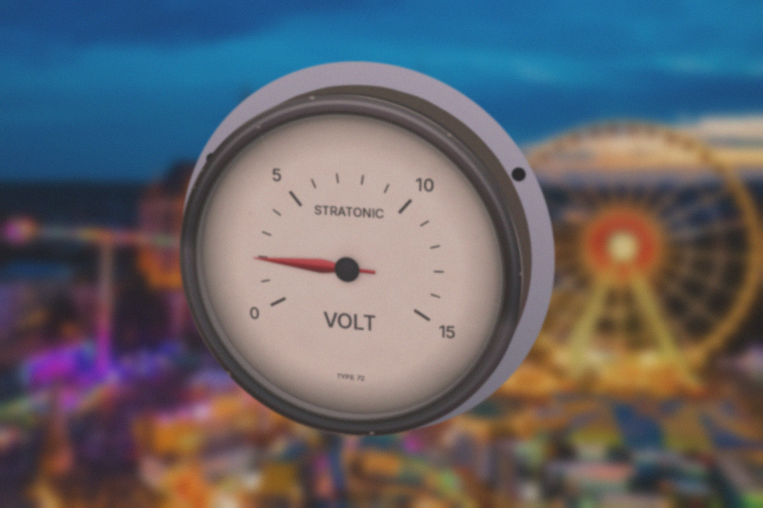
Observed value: {"value": 2, "unit": "V"}
